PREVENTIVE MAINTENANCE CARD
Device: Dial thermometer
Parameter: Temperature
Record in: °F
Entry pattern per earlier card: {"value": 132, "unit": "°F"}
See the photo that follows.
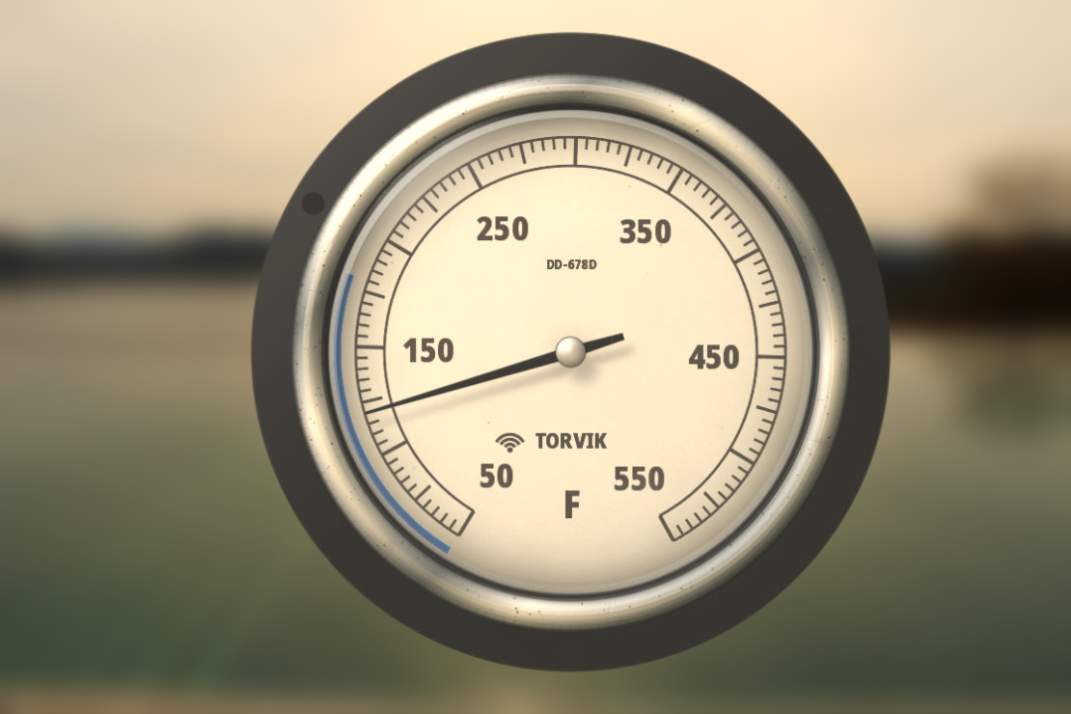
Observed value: {"value": 120, "unit": "°F"}
